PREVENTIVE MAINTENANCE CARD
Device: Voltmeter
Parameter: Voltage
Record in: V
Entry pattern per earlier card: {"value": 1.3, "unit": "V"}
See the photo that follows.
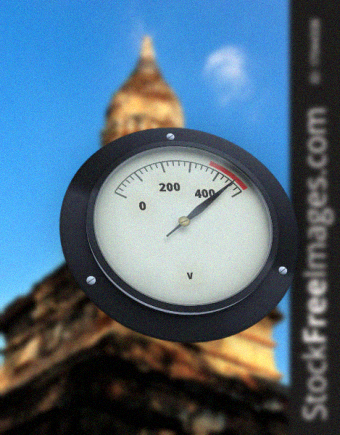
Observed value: {"value": 460, "unit": "V"}
